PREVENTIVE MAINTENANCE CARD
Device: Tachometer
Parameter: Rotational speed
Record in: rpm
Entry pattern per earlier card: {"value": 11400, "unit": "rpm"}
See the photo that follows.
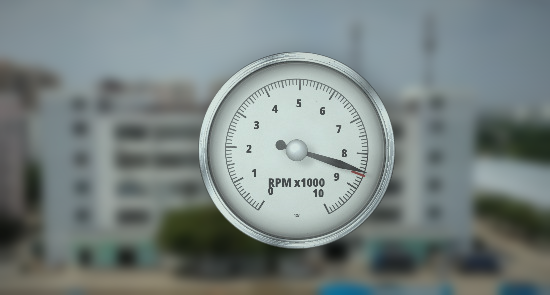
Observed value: {"value": 8500, "unit": "rpm"}
